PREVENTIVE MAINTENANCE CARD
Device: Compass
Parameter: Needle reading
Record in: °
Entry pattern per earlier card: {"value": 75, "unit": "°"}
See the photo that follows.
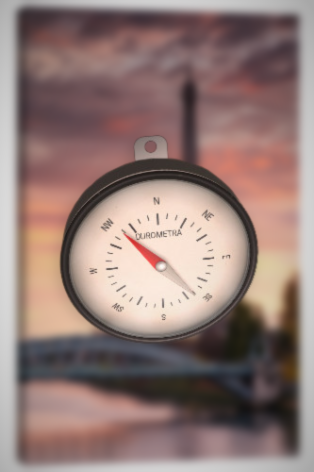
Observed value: {"value": 320, "unit": "°"}
